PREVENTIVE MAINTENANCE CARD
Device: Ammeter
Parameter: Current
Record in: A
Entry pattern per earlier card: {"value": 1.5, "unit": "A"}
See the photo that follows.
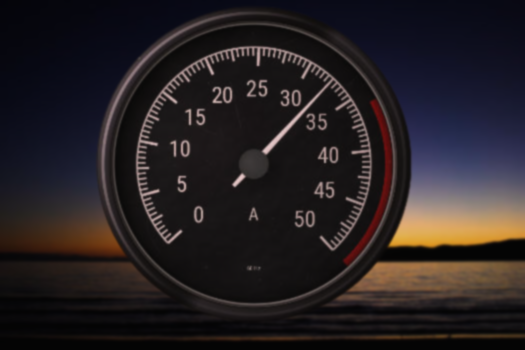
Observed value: {"value": 32.5, "unit": "A"}
